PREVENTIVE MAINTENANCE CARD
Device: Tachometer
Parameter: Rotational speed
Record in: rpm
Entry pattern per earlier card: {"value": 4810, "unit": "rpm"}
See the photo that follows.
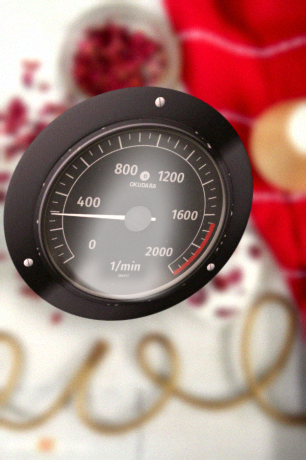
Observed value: {"value": 300, "unit": "rpm"}
